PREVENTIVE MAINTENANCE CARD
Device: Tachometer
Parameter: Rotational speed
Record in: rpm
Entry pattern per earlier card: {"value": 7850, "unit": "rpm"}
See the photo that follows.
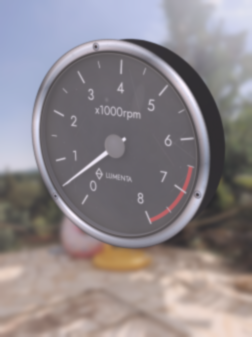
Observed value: {"value": 500, "unit": "rpm"}
